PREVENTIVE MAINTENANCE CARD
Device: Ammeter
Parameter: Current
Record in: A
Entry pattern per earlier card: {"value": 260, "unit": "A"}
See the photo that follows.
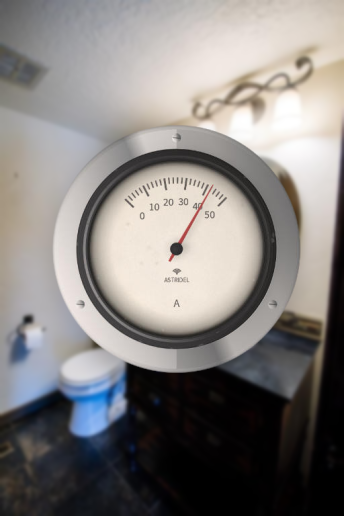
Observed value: {"value": 42, "unit": "A"}
